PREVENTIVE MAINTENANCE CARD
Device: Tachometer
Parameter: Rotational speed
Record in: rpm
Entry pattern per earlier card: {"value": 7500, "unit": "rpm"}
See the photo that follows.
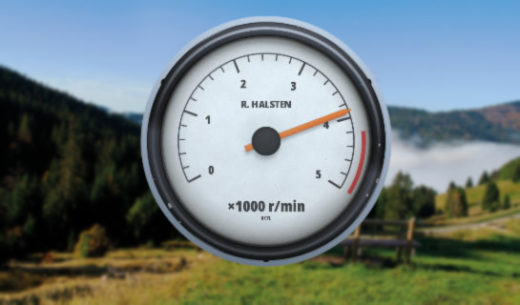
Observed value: {"value": 3900, "unit": "rpm"}
